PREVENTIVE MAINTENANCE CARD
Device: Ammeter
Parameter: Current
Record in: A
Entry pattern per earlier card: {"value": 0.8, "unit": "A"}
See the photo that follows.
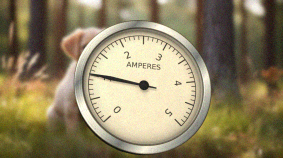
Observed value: {"value": 1, "unit": "A"}
